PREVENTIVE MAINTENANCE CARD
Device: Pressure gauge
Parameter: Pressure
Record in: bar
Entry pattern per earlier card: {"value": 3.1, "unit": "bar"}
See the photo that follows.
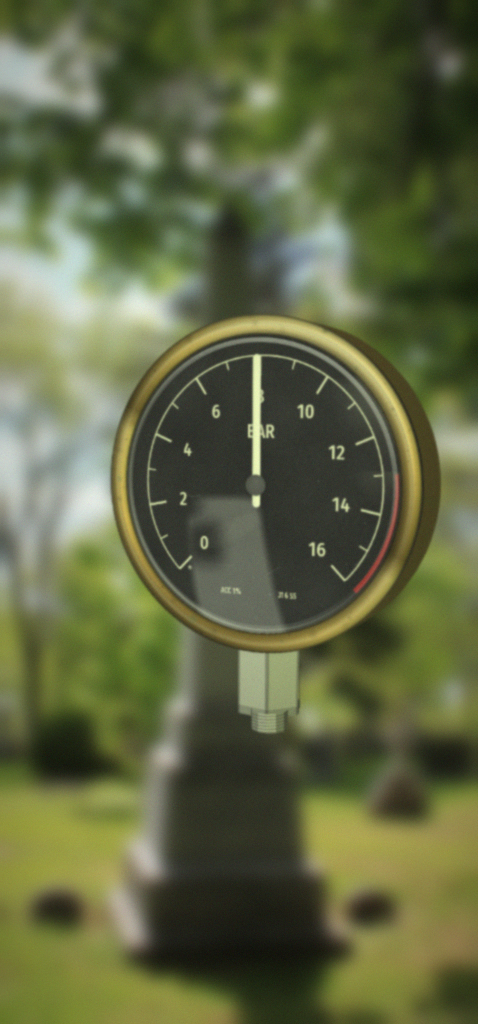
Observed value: {"value": 8, "unit": "bar"}
